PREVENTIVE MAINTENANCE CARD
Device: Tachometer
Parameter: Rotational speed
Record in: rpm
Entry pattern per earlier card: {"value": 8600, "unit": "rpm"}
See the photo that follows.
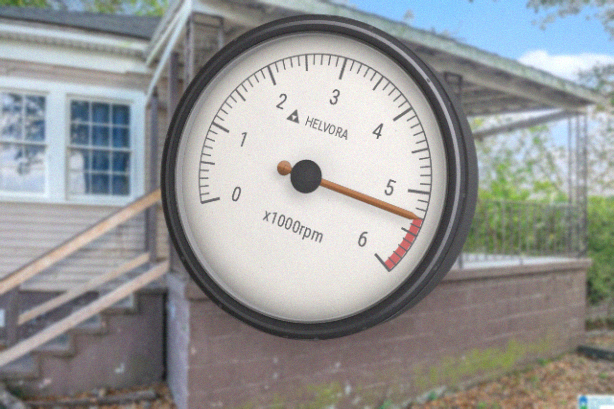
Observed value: {"value": 5300, "unit": "rpm"}
